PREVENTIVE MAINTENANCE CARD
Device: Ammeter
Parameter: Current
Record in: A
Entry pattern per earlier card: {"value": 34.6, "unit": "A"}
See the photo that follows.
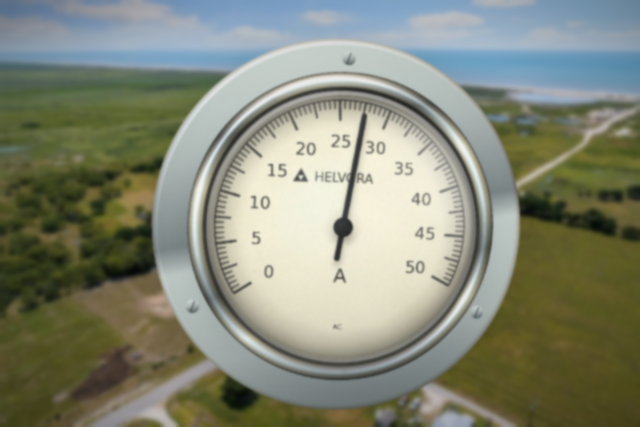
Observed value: {"value": 27.5, "unit": "A"}
